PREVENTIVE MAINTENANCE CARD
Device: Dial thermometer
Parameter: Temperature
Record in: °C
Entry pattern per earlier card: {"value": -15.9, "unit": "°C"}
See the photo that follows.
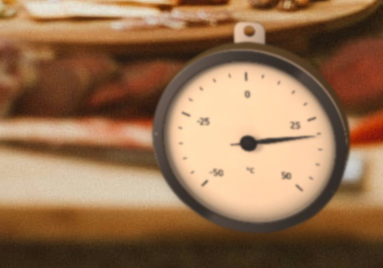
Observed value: {"value": 30, "unit": "°C"}
